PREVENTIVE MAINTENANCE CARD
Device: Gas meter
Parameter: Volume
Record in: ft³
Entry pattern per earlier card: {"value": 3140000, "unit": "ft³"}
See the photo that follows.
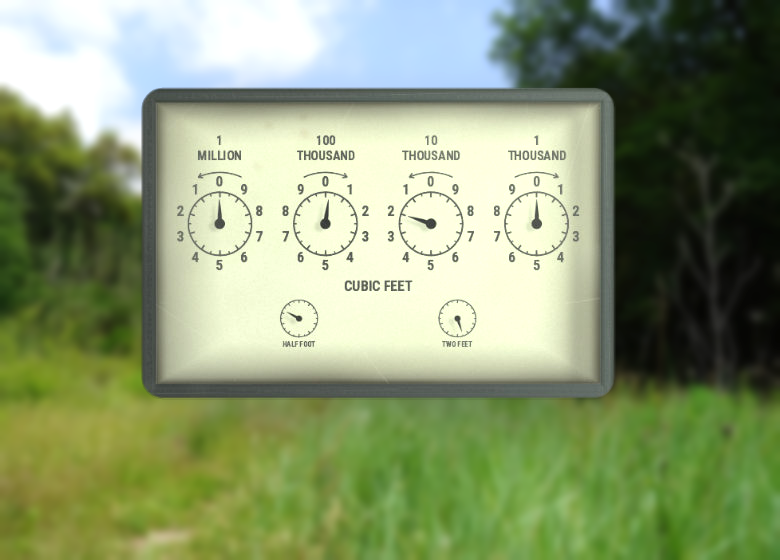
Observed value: {"value": 2000, "unit": "ft³"}
